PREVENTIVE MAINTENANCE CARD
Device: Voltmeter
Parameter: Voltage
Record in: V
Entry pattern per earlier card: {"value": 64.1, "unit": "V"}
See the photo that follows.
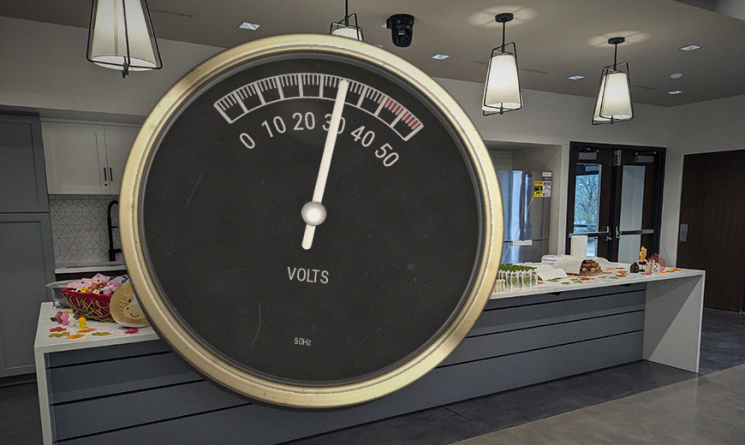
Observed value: {"value": 30, "unit": "V"}
